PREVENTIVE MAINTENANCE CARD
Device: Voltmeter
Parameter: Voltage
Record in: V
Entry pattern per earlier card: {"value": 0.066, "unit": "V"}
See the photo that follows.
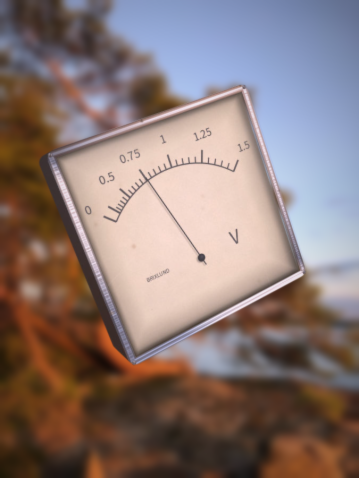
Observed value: {"value": 0.75, "unit": "V"}
